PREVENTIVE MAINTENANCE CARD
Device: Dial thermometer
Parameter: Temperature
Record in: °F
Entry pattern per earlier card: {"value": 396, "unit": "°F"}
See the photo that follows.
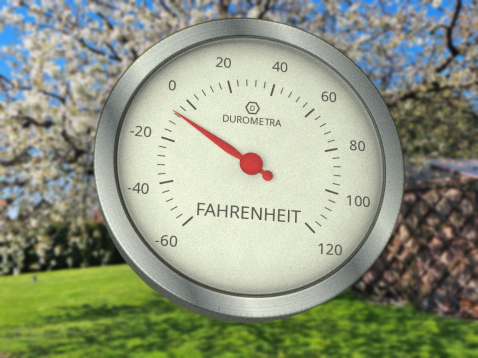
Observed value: {"value": -8, "unit": "°F"}
